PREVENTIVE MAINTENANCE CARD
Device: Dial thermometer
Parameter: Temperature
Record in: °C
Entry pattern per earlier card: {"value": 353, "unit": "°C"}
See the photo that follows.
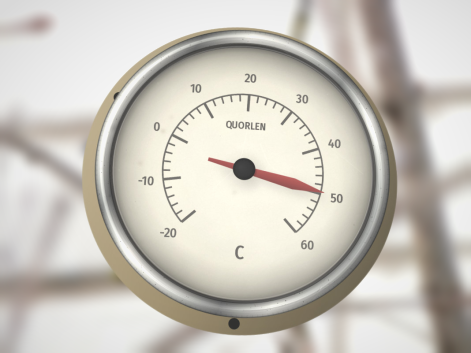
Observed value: {"value": 50, "unit": "°C"}
